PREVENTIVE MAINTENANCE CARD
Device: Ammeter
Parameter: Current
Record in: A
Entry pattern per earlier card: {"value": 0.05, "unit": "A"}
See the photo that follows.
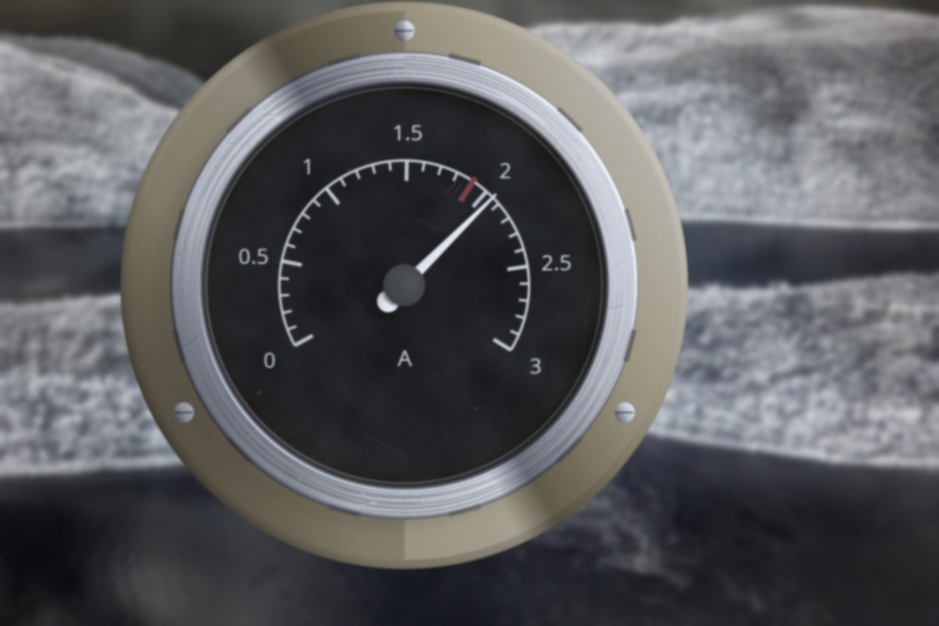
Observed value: {"value": 2.05, "unit": "A"}
